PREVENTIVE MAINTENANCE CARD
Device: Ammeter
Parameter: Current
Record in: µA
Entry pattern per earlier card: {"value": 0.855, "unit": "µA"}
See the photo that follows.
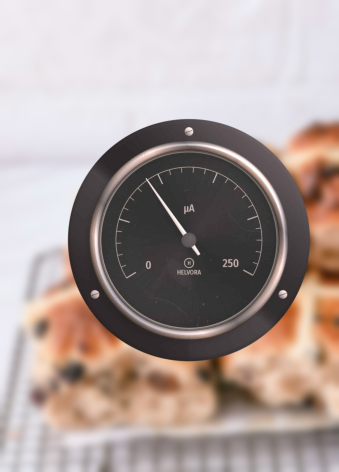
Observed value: {"value": 90, "unit": "µA"}
